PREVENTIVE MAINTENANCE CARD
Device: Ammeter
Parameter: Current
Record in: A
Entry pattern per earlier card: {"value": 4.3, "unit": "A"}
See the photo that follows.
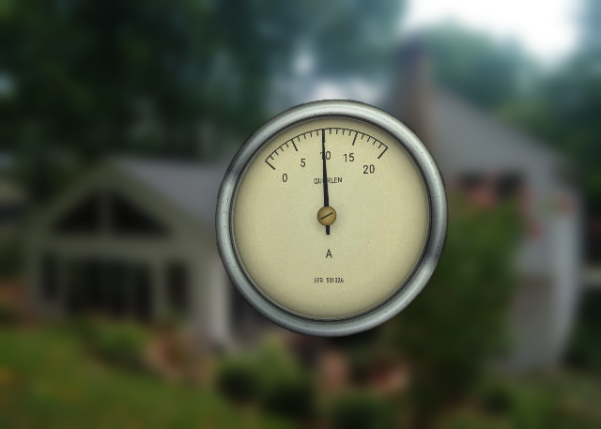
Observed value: {"value": 10, "unit": "A"}
